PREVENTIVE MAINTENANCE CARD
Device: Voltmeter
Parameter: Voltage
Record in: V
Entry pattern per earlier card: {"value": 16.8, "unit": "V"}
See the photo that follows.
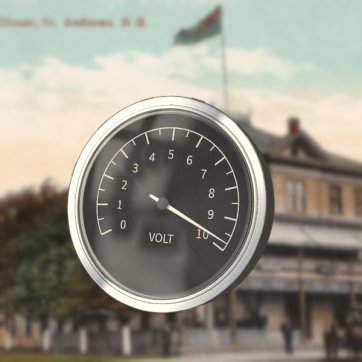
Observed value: {"value": 9.75, "unit": "V"}
